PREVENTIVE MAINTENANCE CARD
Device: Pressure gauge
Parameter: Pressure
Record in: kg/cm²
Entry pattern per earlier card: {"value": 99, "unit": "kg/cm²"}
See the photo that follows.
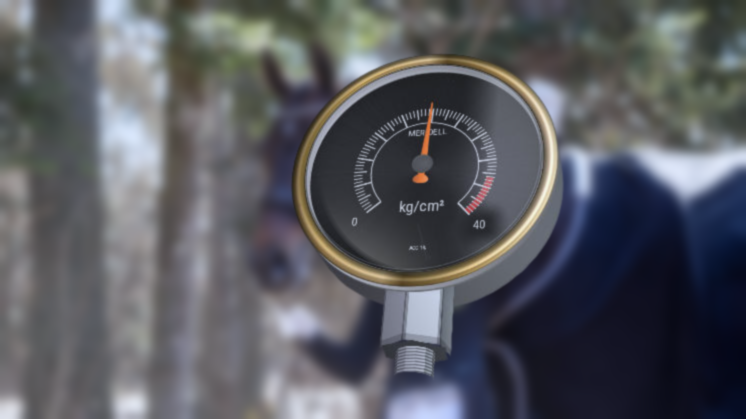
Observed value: {"value": 20, "unit": "kg/cm²"}
